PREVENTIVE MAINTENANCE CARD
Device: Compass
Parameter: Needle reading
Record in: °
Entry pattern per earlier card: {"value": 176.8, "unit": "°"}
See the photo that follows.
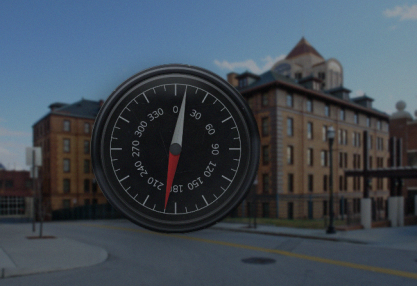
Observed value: {"value": 190, "unit": "°"}
